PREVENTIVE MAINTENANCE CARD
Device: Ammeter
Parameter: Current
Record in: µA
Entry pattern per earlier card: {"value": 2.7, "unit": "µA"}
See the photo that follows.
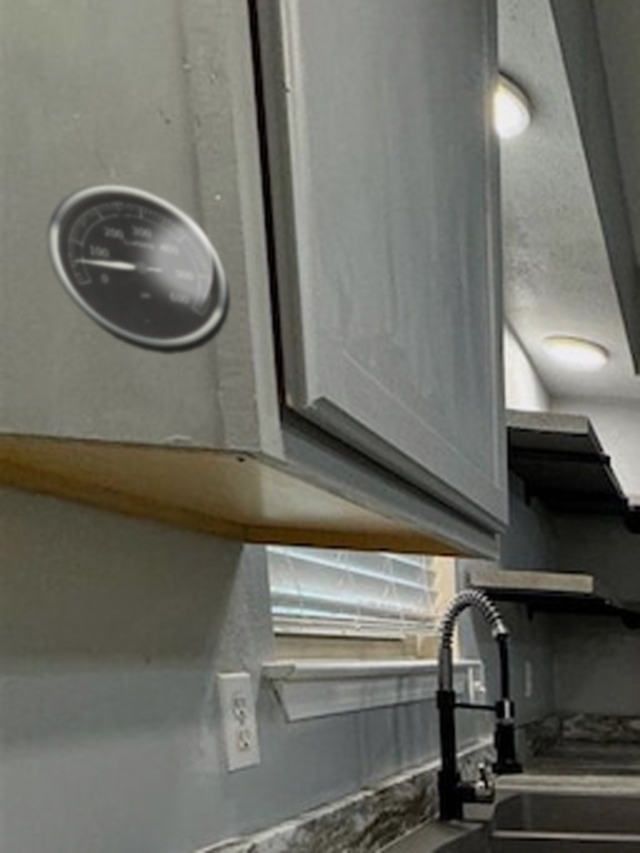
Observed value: {"value": 50, "unit": "µA"}
